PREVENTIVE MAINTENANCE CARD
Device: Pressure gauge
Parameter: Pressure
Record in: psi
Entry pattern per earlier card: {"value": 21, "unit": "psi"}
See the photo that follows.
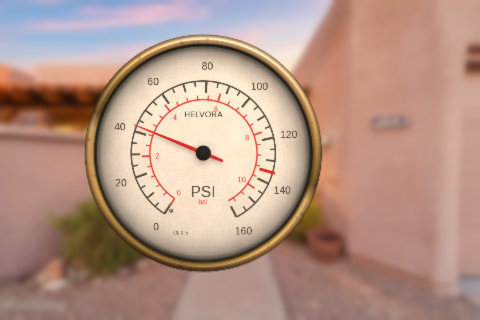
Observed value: {"value": 42.5, "unit": "psi"}
